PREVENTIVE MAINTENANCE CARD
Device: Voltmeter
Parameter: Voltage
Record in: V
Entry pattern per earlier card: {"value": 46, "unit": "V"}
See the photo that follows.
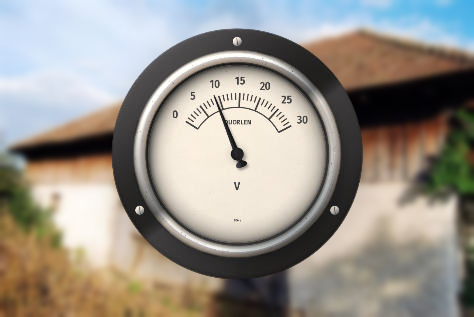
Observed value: {"value": 9, "unit": "V"}
